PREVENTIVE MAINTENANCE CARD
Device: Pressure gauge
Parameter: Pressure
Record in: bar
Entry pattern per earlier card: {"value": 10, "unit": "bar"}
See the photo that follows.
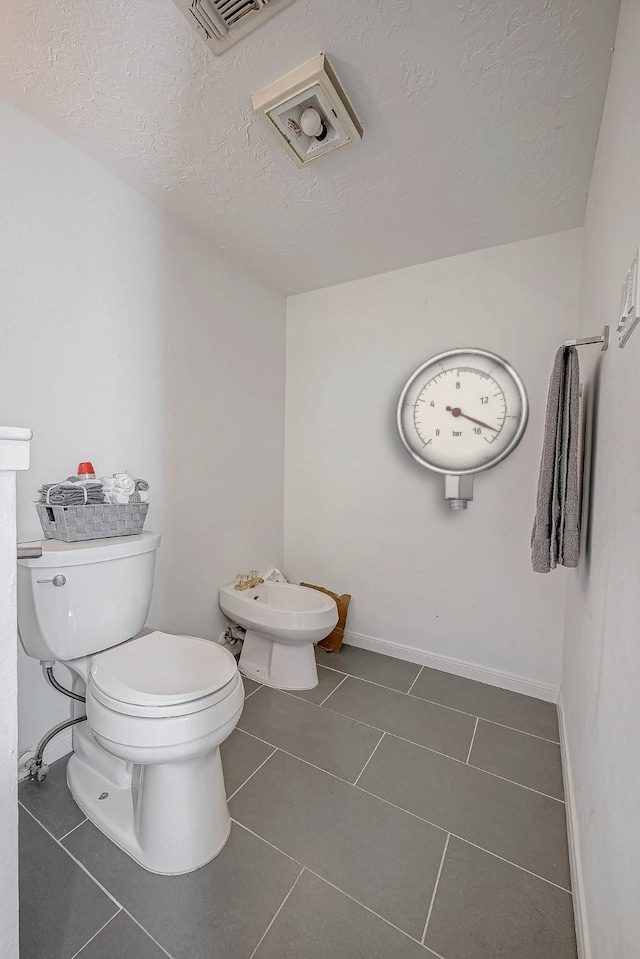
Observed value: {"value": 15, "unit": "bar"}
